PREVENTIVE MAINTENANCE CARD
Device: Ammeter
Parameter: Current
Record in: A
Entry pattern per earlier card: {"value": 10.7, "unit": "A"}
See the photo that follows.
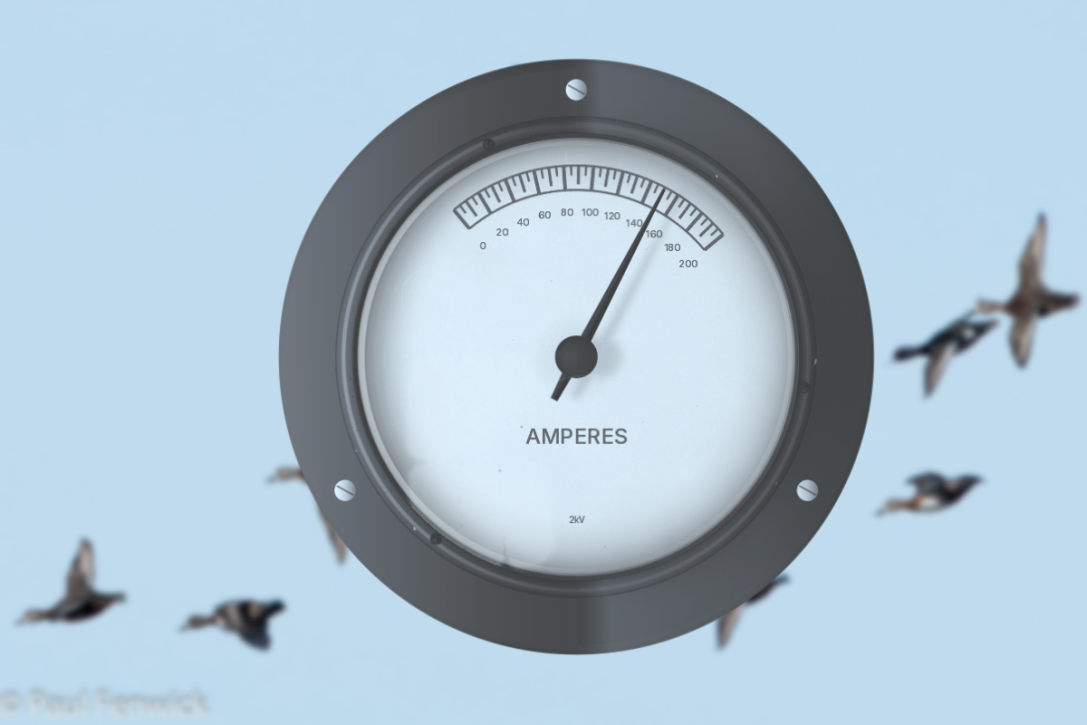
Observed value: {"value": 150, "unit": "A"}
